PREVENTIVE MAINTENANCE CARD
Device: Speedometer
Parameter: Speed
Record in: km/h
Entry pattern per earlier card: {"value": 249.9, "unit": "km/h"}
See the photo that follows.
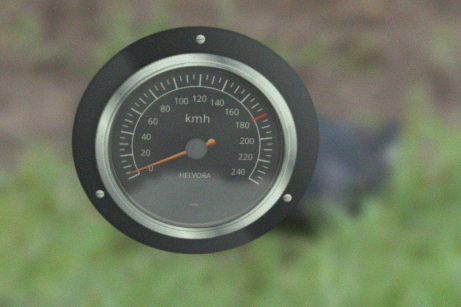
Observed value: {"value": 5, "unit": "km/h"}
